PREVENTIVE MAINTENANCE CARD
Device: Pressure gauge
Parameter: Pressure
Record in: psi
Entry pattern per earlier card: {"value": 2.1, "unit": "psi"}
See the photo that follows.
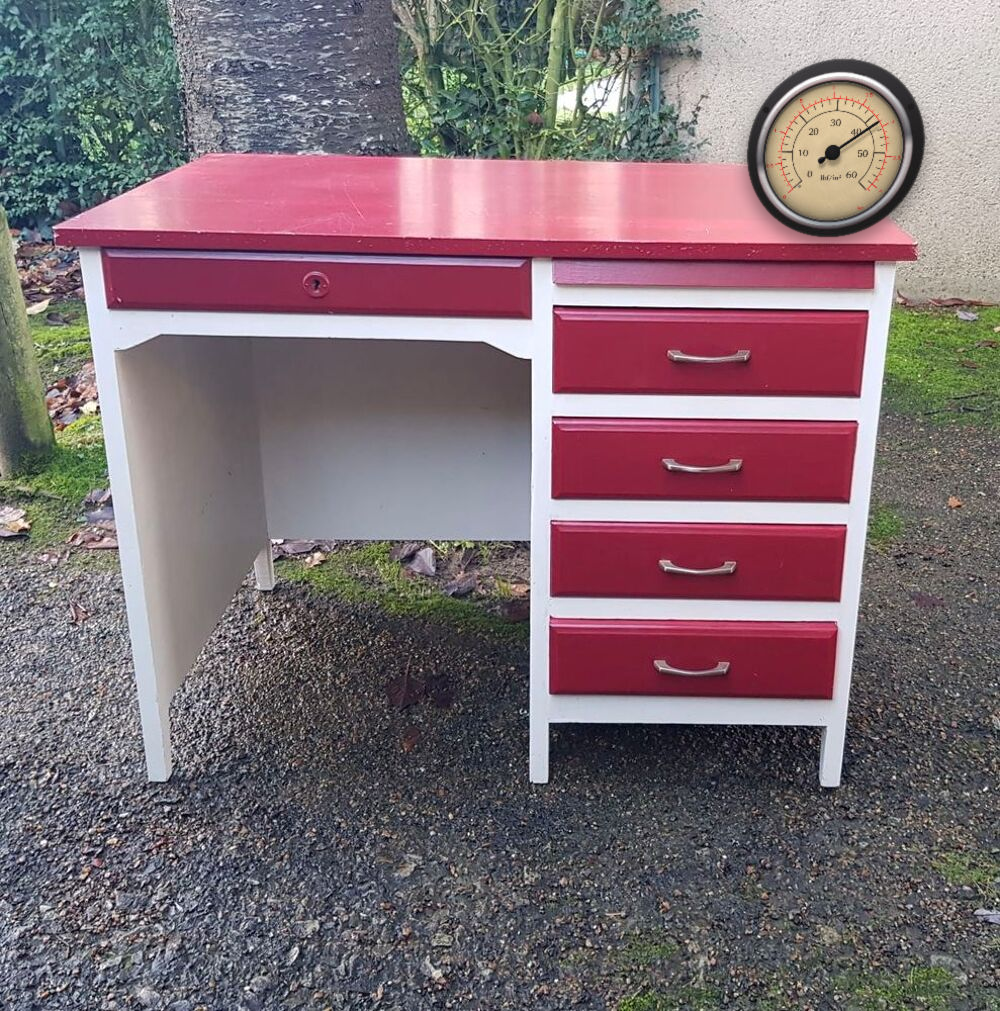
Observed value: {"value": 42, "unit": "psi"}
